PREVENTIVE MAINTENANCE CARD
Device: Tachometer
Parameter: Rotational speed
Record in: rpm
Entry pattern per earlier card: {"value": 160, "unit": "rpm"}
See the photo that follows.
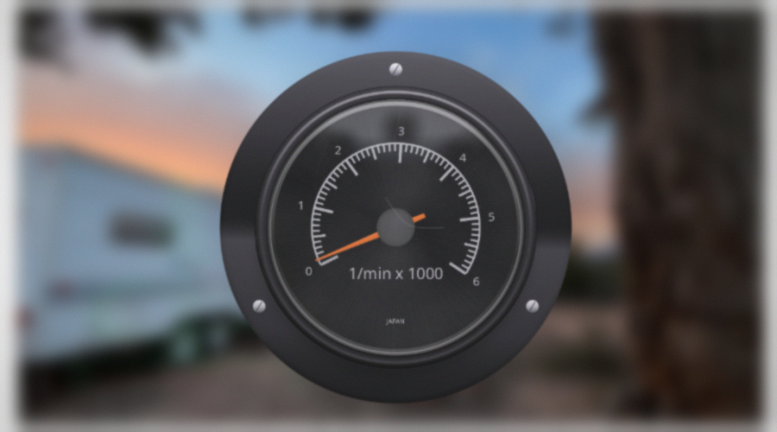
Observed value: {"value": 100, "unit": "rpm"}
